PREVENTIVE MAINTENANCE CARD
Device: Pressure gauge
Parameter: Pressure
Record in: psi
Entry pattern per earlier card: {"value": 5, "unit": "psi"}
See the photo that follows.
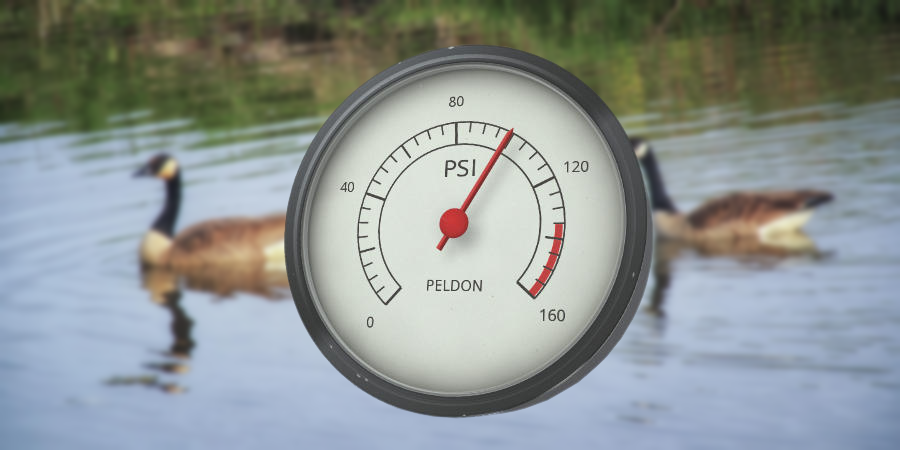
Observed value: {"value": 100, "unit": "psi"}
